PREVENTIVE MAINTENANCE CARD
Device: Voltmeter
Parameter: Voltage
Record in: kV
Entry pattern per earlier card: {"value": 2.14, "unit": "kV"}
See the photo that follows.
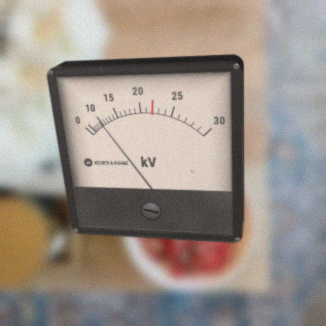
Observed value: {"value": 10, "unit": "kV"}
